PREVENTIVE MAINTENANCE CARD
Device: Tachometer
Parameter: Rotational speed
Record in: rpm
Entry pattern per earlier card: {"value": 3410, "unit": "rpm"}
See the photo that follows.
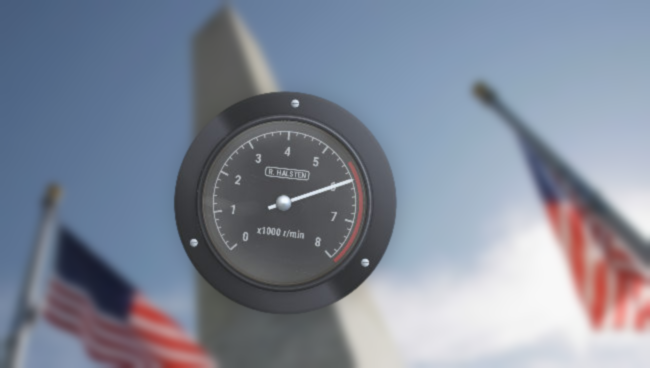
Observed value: {"value": 6000, "unit": "rpm"}
